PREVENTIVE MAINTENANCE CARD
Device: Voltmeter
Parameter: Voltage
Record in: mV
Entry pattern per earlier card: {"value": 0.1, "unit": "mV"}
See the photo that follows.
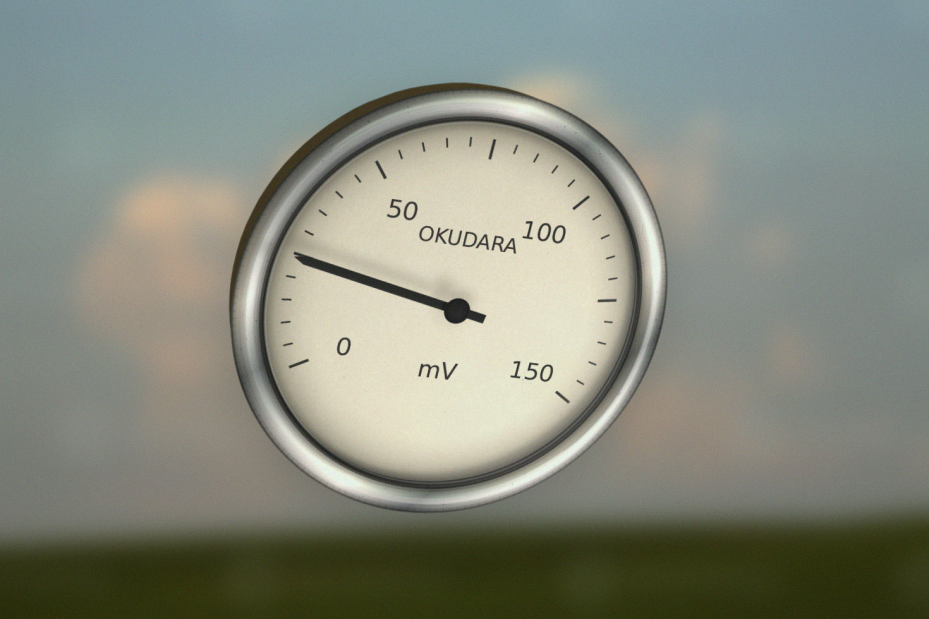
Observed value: {"value": 25, "unit": "mV"}
